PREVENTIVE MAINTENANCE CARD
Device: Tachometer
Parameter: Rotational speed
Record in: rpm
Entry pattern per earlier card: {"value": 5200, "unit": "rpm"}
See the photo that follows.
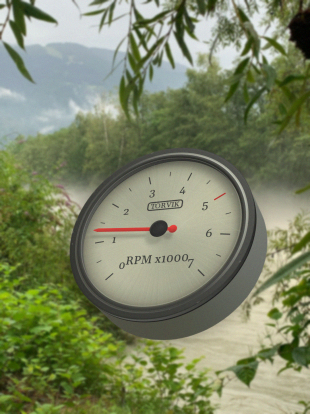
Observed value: {"value": 1250, "unit": "rpm"}
